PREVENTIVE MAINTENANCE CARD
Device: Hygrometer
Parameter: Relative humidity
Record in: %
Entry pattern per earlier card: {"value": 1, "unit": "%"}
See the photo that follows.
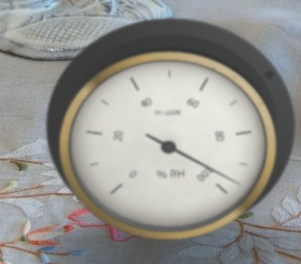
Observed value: {"value": 95, "unit": "%"}
